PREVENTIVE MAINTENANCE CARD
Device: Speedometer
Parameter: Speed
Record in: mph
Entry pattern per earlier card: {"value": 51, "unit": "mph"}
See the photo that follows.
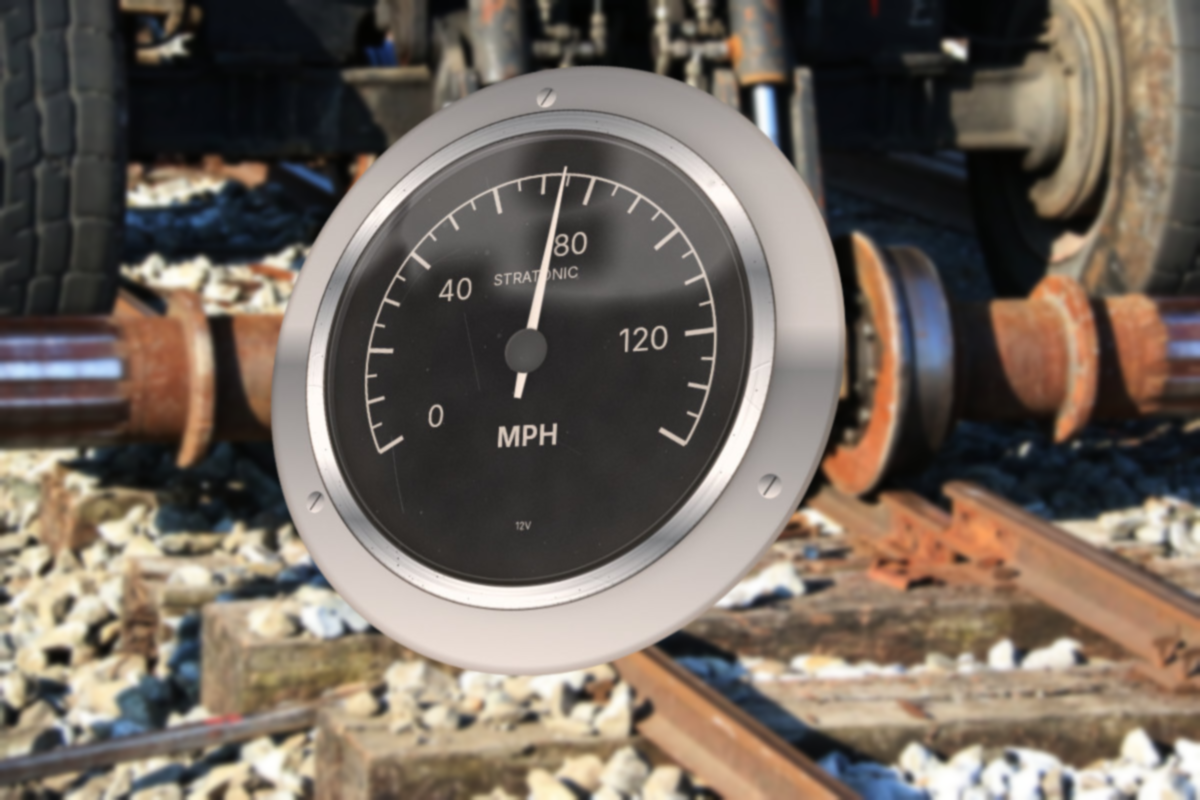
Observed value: {"value": 75, "unit": "mph"}
